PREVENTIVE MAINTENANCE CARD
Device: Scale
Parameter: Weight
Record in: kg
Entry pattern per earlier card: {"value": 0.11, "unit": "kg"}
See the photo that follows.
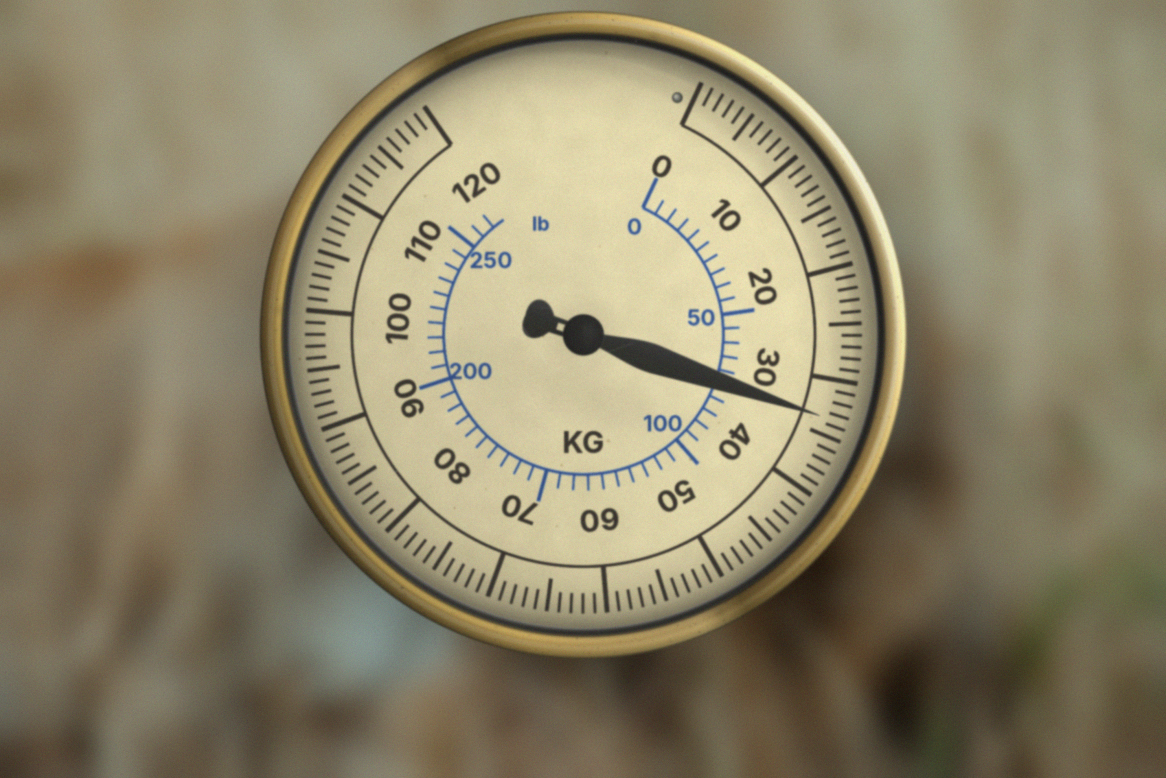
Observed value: {"value": 33.5, "unit": "kg"}
